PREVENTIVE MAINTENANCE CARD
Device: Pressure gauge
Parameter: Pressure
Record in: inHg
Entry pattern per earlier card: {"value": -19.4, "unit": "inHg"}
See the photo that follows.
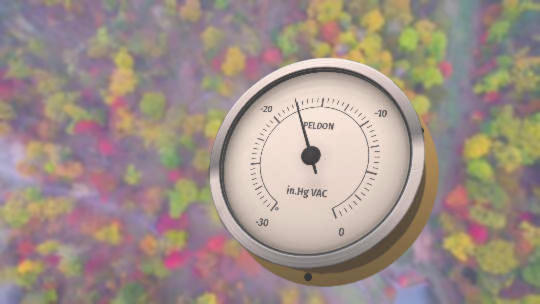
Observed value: {"value": -17.5, "unit": "inHg"}
